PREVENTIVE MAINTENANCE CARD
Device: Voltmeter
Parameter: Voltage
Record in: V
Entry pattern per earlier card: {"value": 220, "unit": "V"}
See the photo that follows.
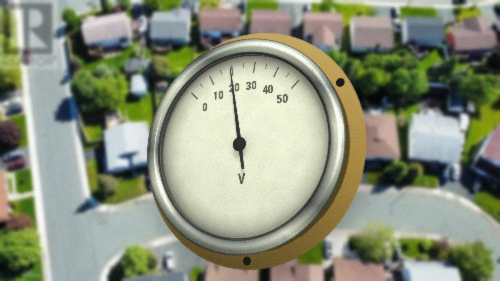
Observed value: {"value": 20, "unit": "V"}
